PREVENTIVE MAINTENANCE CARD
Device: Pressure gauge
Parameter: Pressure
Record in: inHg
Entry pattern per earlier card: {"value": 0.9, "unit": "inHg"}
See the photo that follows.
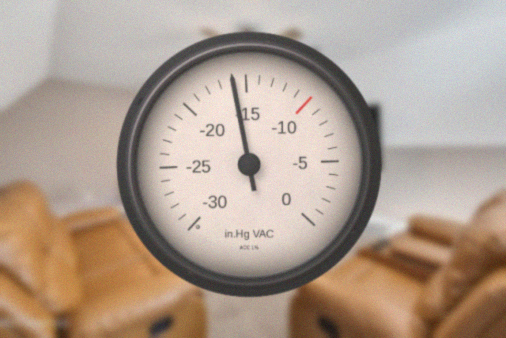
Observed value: {"value": -16, "unit": "inHg"}
